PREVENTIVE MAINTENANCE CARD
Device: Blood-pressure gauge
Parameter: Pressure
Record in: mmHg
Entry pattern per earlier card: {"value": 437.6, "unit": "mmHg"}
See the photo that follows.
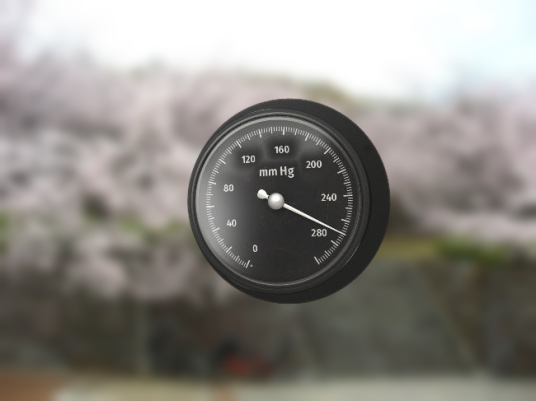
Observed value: {"value": 270, "unit": "mmHg"}
